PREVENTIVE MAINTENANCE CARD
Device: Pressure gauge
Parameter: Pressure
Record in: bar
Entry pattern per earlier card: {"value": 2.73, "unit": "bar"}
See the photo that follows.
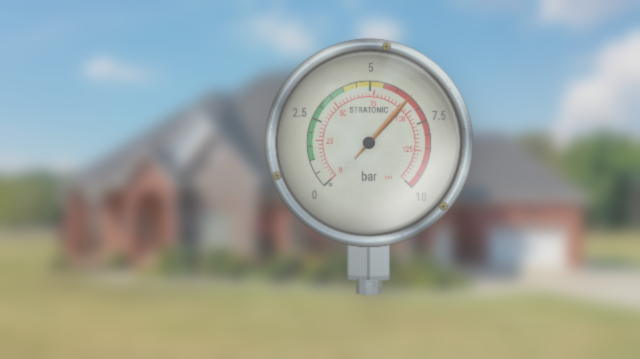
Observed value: {"value": 6.5, "unit": "bar"}
